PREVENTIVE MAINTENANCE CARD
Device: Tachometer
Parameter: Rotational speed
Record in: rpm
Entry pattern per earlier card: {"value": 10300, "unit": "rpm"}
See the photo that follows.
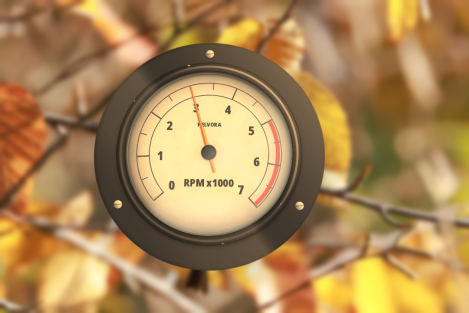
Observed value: {"value": 3000, "unit": "rpm"}
